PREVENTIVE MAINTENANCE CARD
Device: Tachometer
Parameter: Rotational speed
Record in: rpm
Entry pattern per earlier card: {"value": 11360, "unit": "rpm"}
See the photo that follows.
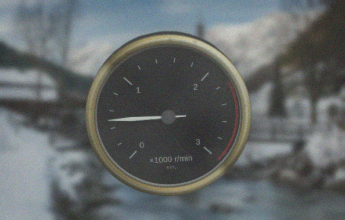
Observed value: {"value": 500, "unit": "rpm"}
